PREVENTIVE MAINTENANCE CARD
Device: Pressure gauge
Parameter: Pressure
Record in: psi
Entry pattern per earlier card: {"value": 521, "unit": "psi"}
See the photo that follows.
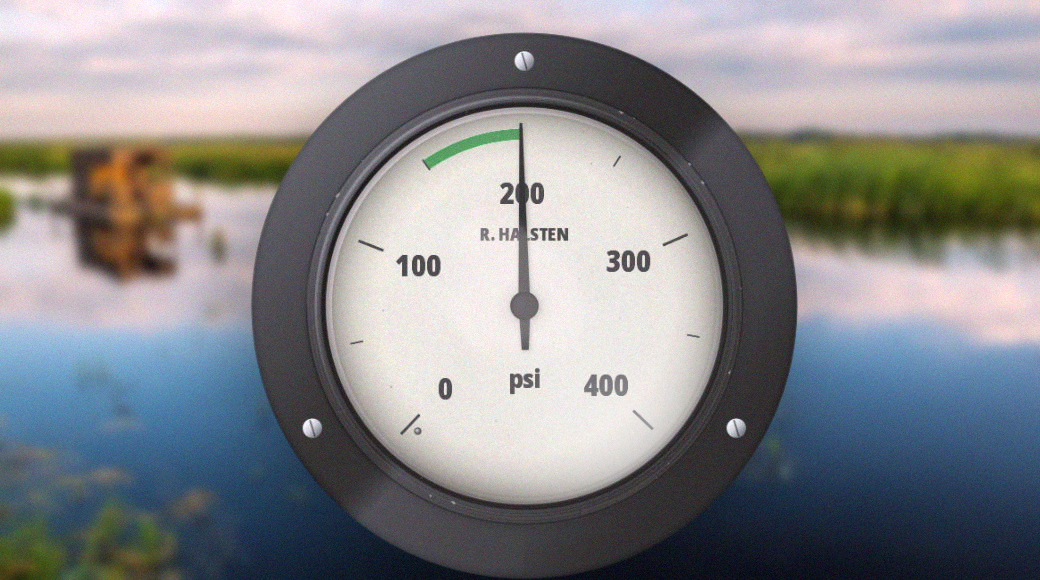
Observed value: {"value": 200, "unit": "psi"}
